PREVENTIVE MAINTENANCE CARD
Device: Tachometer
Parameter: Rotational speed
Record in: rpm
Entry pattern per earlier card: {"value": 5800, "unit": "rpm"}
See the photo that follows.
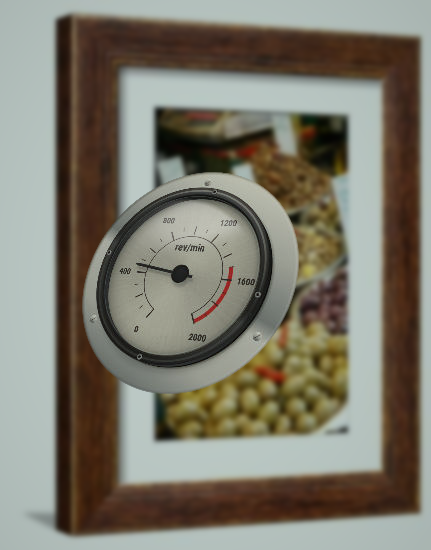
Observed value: {"value": 450, "unit": "rpm"}
